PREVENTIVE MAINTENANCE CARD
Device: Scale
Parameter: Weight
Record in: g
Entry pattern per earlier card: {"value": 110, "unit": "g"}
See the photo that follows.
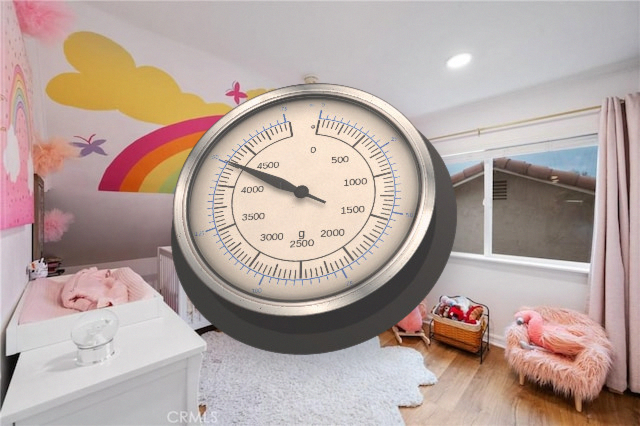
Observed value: {"value": 4250, "unit": "g"}
